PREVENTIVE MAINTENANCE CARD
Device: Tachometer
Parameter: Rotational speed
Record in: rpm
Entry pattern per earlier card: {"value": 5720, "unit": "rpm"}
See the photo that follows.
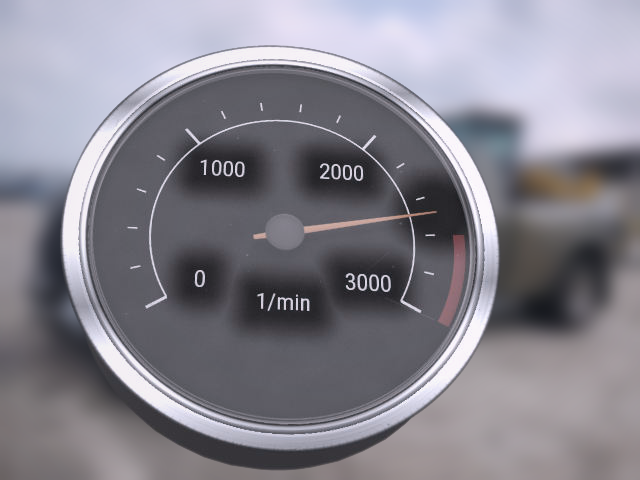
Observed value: {"value": 2500, "unit": "rpm"}
